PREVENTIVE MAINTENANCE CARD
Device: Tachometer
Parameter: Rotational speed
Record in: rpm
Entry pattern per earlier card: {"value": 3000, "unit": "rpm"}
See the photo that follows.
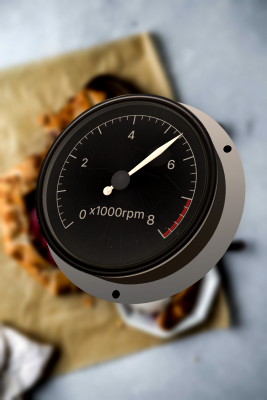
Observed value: {"value": 5400, "unit": "rpm"}
